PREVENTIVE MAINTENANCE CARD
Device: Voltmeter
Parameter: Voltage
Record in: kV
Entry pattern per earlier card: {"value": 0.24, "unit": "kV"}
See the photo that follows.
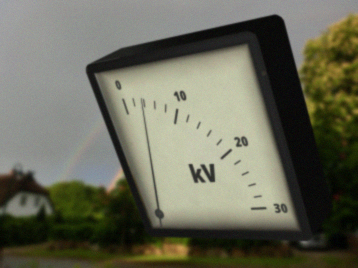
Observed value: {"value": 4, "unit": "kV"}
